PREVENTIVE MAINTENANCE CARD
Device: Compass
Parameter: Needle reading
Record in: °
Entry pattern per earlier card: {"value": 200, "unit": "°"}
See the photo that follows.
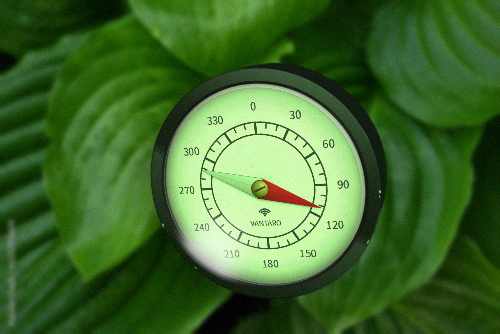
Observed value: {"value": 110, "unit": "°"}
